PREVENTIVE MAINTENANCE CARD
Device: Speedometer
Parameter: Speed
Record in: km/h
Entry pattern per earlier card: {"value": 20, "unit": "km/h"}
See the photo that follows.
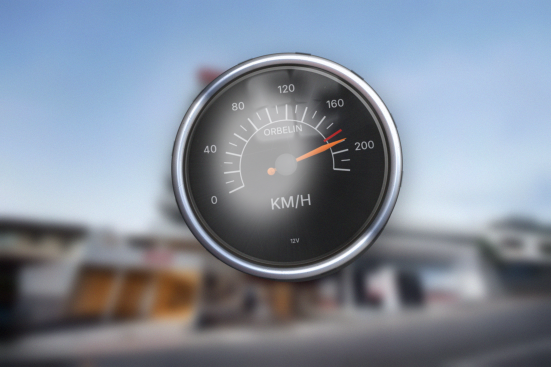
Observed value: {"value": 190, "unit": "km/h"}
